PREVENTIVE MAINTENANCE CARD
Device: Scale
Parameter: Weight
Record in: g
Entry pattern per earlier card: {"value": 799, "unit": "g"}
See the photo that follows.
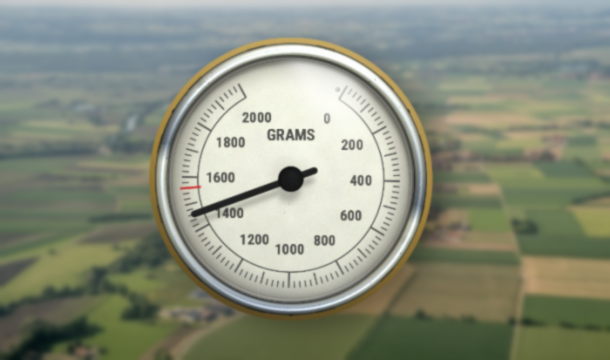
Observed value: {"value": 1460, "unit": "g"}
